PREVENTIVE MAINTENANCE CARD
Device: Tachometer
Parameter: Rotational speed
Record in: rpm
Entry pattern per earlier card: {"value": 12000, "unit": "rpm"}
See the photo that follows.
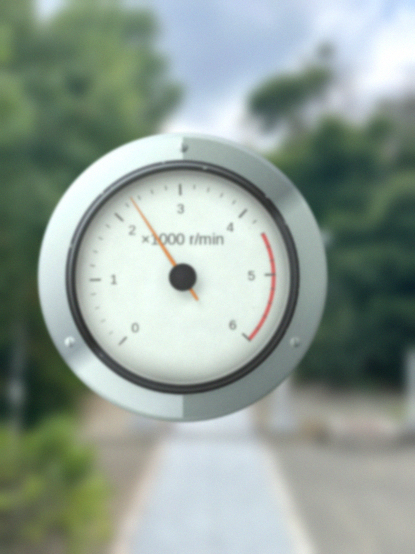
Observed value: {"value": 2300, "unit": "rpm"}
